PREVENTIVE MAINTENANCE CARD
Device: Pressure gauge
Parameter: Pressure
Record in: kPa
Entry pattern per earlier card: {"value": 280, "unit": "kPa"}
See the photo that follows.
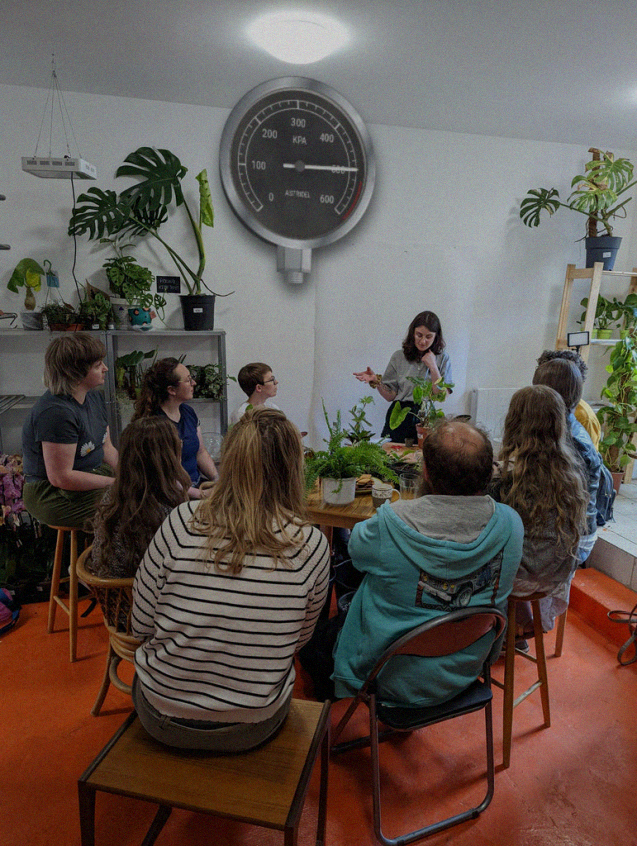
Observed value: {"value": 500, "unit": "kPa"}
